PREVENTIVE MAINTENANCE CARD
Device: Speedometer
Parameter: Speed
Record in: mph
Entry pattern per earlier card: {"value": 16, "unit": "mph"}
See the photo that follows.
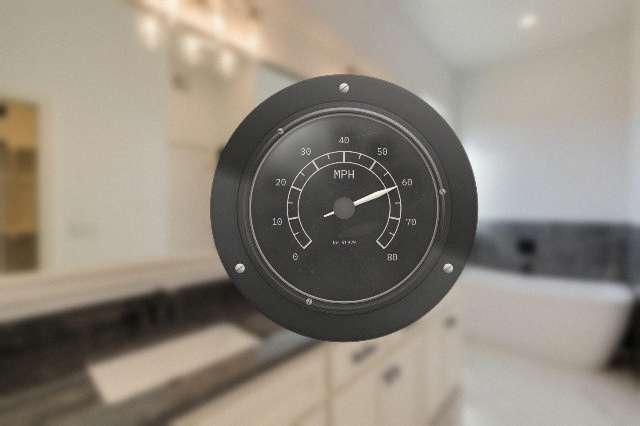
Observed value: {"value": 60, "unit": "mph"}
